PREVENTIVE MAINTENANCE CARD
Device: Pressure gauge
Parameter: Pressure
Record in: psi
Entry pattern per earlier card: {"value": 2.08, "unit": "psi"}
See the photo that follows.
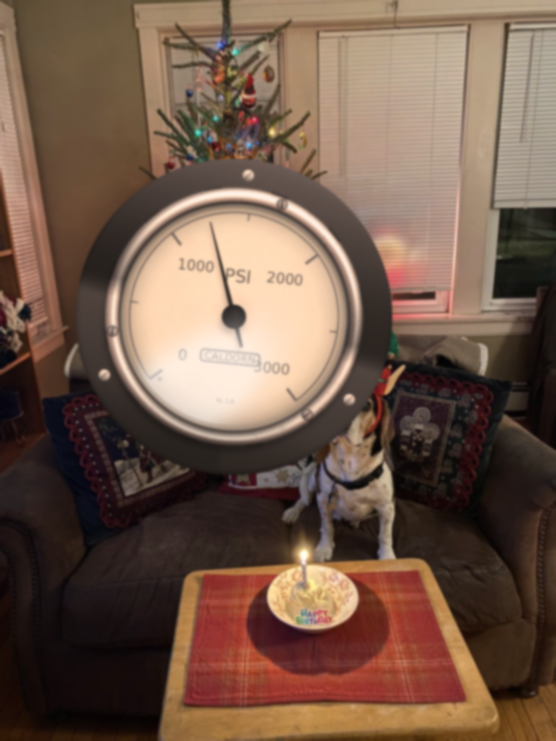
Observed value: {"value": 1250, "unit": "psi"}
